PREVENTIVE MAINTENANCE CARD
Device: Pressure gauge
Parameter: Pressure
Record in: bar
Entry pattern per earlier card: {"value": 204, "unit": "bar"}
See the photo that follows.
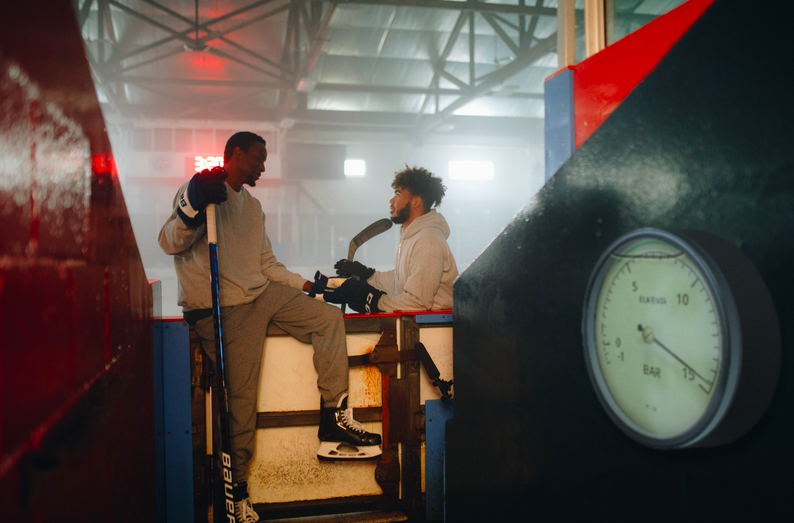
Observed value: {"value": 14.5, "unit": "bar"}
